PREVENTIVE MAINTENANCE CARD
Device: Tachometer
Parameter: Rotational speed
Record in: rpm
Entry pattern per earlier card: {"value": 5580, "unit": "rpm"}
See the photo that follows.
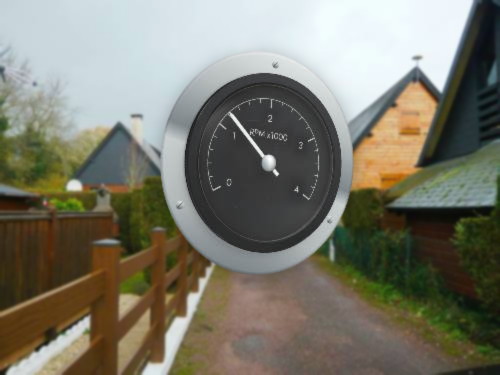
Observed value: {"value": 1200, "unit": "rpm"}
